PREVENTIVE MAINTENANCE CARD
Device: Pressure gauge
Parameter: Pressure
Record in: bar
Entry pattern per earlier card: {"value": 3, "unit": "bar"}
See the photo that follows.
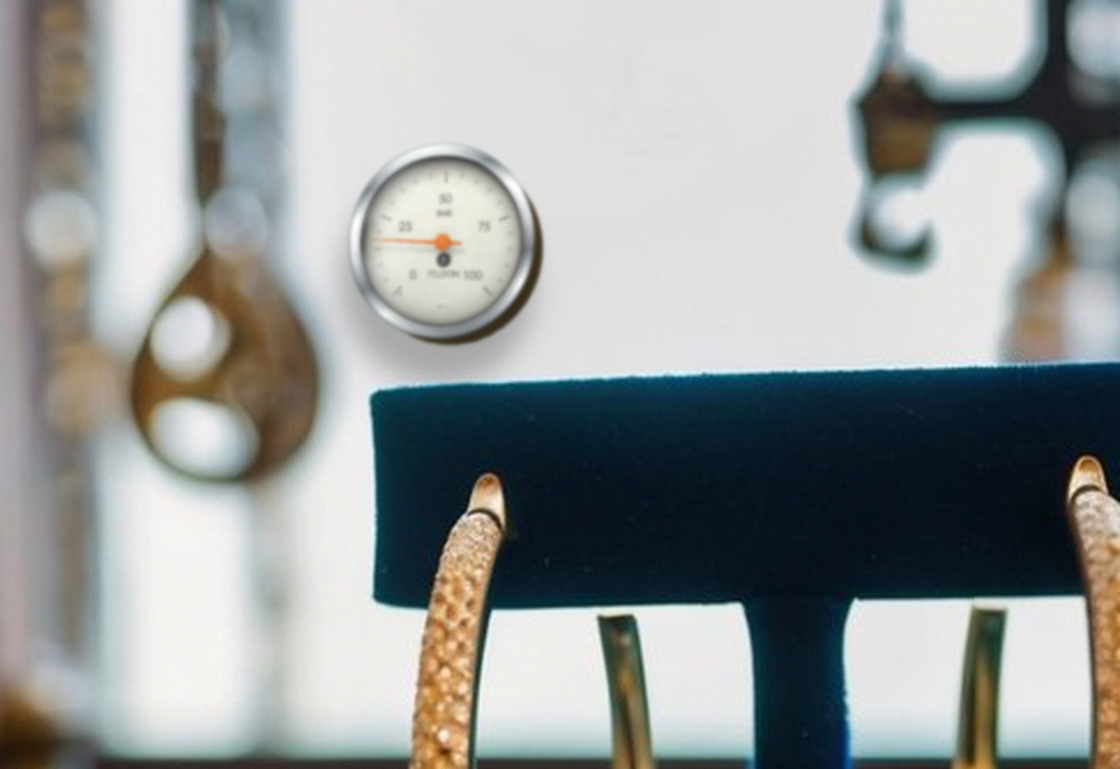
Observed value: {"value": 17.5, "unit": "bar"}
